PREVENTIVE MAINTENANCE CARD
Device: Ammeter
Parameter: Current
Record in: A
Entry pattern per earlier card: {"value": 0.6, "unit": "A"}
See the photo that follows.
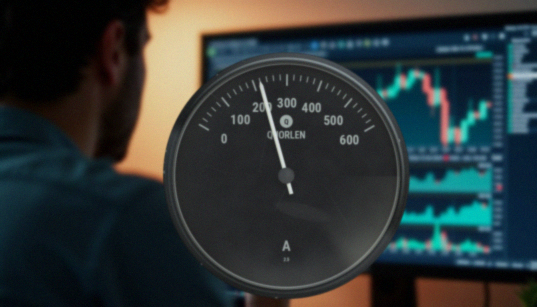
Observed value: {"value": 220, "unit": "A"}
